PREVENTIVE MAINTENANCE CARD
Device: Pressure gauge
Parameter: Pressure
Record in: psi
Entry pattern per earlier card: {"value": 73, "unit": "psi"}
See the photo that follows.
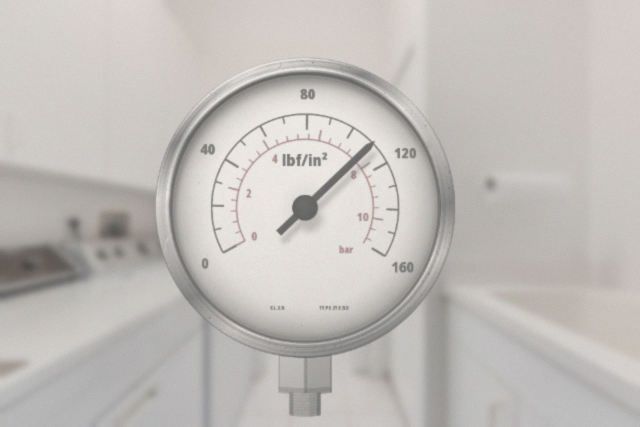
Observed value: {"value": 110, "unit": "psi"}
